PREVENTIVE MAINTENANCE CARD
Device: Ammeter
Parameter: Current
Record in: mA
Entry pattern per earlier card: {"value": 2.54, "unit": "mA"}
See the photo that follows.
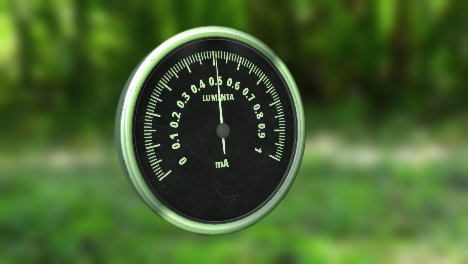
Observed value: {"value": 0.5, "unit": "mA"}
